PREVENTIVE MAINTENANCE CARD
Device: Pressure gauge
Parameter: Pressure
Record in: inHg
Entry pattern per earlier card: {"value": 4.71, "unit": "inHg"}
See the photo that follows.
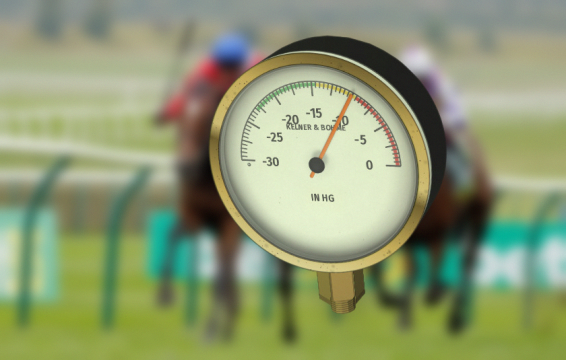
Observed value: {"value": -10, "unit": "inHg"}
